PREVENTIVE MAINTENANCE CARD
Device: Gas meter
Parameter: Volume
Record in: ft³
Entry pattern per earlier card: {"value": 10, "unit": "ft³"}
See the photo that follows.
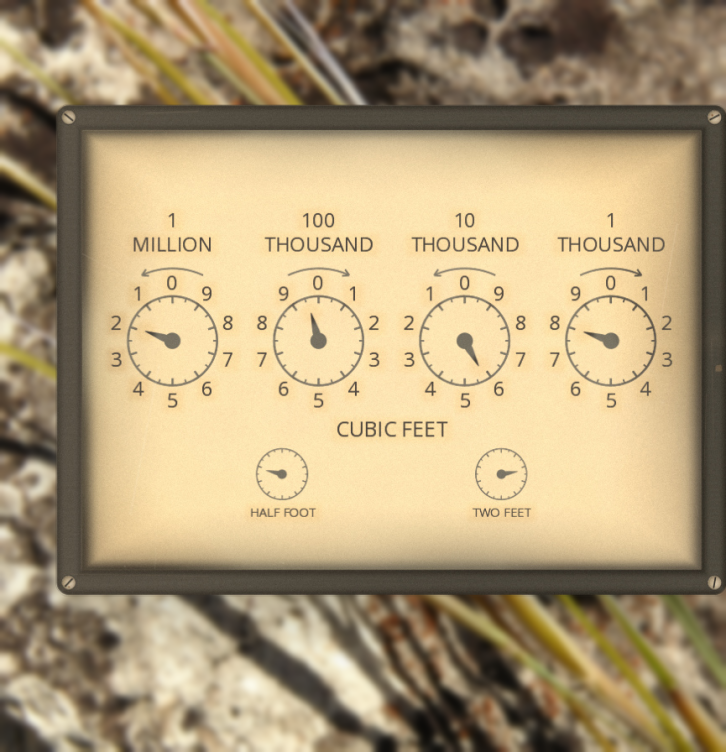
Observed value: {"value": 195800, "unit": "ft³"}
